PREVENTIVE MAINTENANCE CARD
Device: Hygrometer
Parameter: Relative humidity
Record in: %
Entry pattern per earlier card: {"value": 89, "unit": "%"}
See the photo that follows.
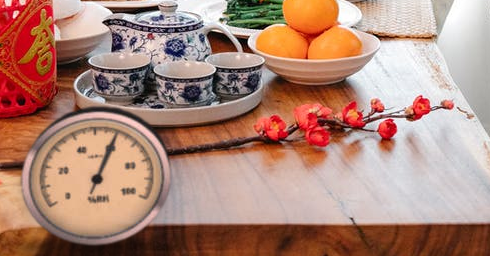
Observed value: {"value": 60, "unit": "%"}
